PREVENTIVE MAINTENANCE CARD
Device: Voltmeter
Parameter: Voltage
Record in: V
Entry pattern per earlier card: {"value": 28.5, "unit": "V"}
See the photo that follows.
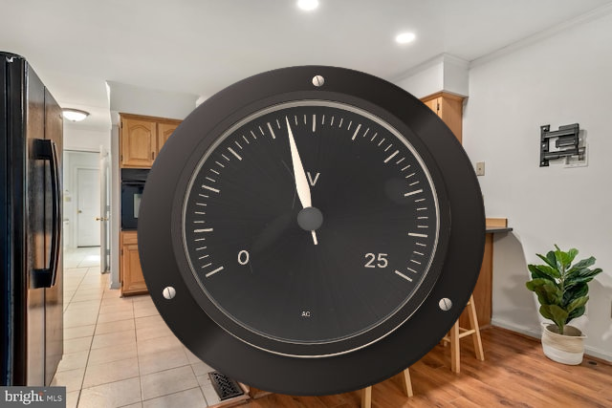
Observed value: {"value": 11, "unit": "V"}
